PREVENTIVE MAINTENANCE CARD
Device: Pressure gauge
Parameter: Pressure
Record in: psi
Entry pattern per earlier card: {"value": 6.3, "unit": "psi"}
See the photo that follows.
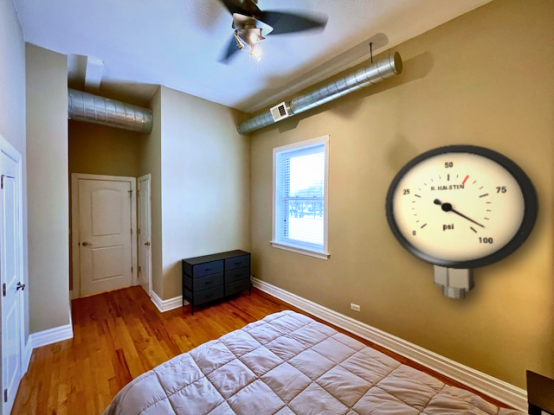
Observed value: {"value": 95, "unit": "psi"}
